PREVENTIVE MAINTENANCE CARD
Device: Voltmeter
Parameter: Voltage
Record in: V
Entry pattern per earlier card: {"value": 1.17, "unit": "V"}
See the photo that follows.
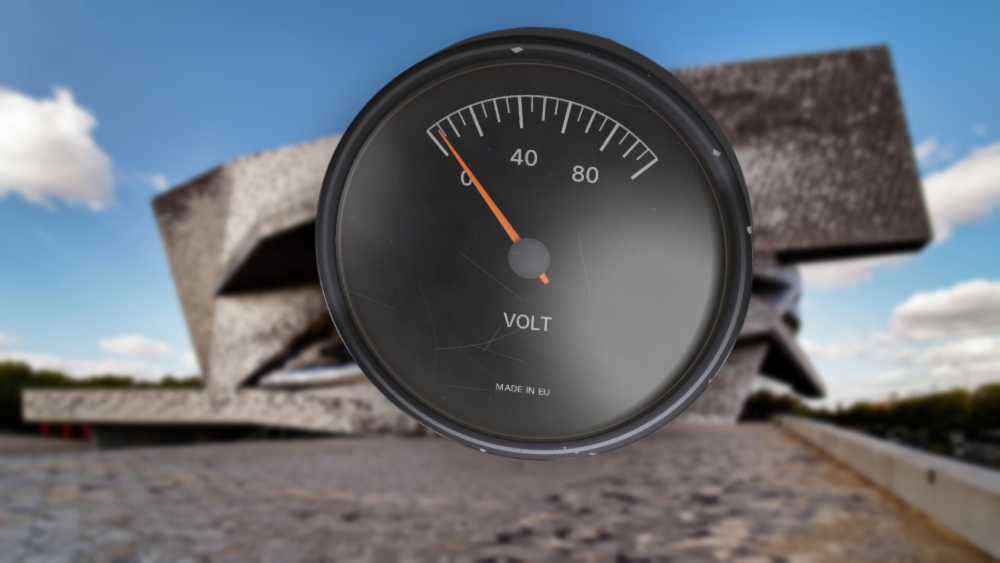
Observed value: {"value": 5, "unit": "V"}
